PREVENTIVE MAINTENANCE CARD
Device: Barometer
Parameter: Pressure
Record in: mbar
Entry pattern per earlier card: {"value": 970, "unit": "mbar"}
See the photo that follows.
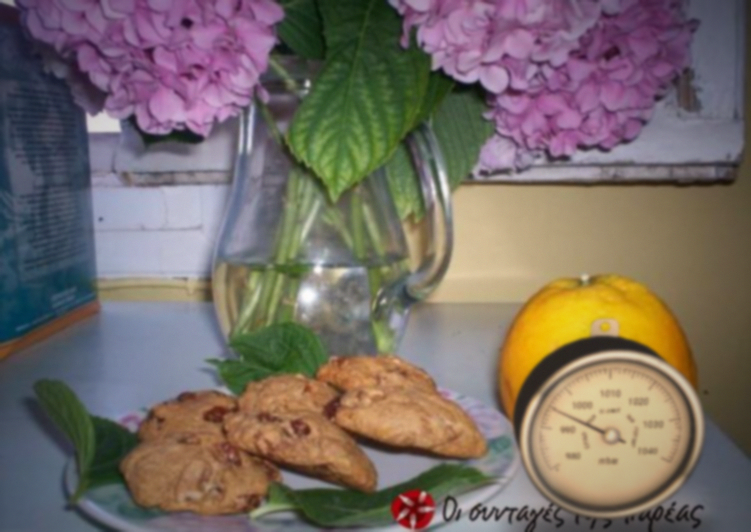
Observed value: {"value": 995, "unit": "mbar"}
